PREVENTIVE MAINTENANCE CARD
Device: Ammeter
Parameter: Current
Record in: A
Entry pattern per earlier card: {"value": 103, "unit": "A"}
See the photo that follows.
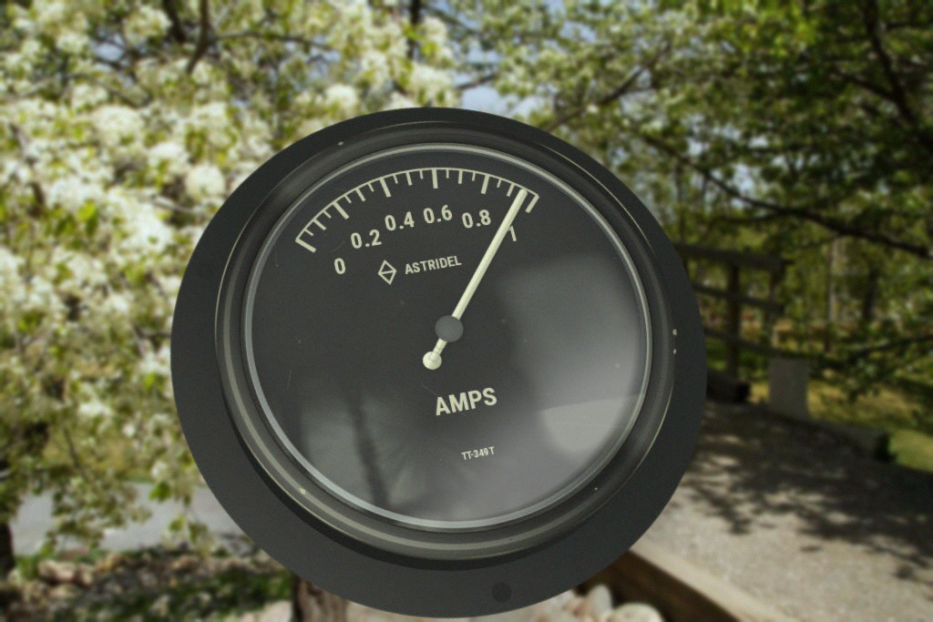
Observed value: {"value": 0.95, "unit": "A"}
